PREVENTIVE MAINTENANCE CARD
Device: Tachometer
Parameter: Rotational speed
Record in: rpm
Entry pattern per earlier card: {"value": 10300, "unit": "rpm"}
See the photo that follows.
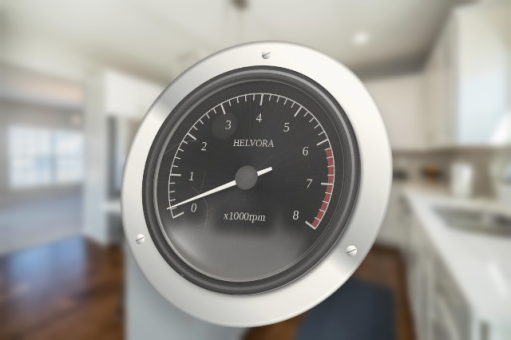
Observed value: {"value": 200, "unit": "rpm"}
